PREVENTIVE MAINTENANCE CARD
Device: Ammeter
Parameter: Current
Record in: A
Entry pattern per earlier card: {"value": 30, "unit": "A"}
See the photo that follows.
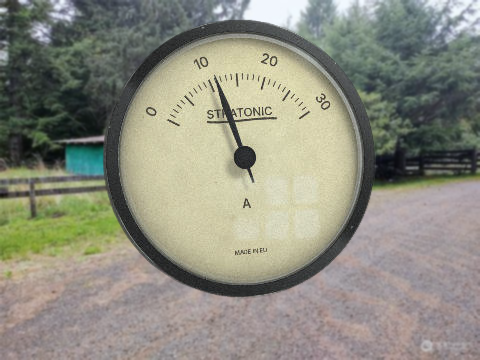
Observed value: {"value": 11, "unit": "A"}
